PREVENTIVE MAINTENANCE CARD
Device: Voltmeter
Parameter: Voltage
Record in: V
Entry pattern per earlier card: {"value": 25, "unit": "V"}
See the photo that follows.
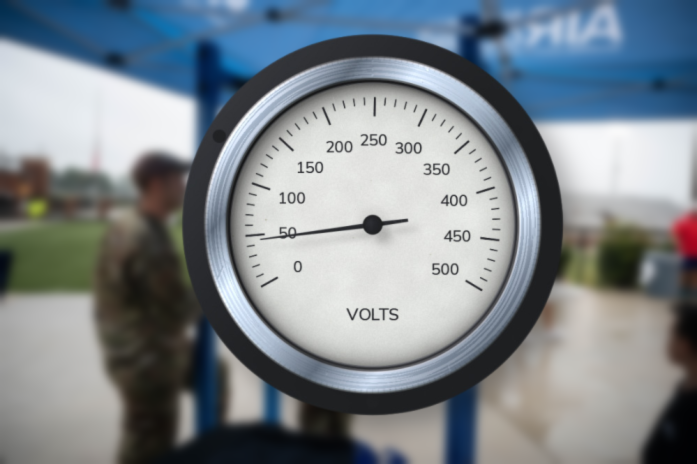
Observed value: {"value": 45, "unit": "V"}
